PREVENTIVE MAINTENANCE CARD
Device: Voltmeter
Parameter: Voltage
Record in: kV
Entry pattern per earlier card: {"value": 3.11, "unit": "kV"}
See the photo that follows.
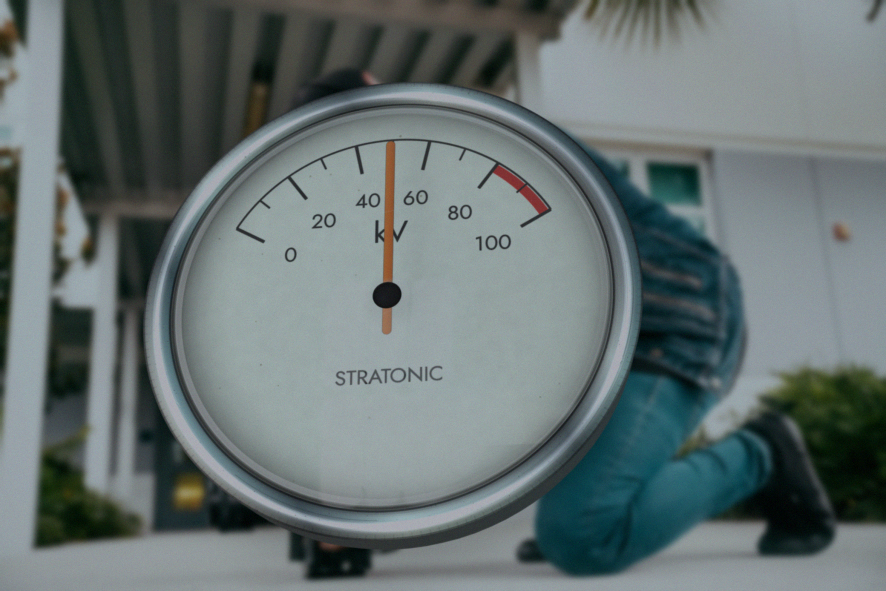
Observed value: {"value": 50, "unit": "kV"}
